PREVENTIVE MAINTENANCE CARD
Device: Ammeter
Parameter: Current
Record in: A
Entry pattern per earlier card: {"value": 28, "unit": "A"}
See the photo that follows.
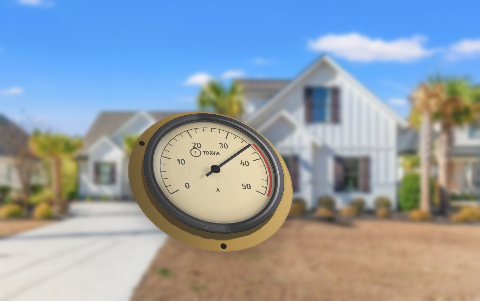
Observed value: {"value": 36, "unit": "A"}
